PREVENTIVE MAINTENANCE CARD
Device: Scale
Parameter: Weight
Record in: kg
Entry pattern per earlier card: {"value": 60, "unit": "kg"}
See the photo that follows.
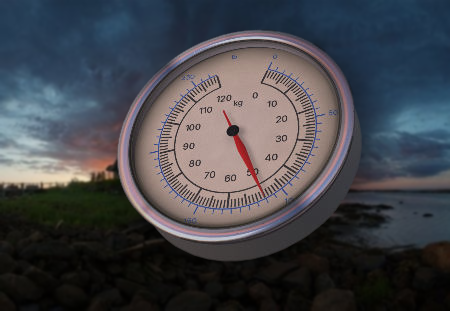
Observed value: {"value": 50, "unit": "kg"}
